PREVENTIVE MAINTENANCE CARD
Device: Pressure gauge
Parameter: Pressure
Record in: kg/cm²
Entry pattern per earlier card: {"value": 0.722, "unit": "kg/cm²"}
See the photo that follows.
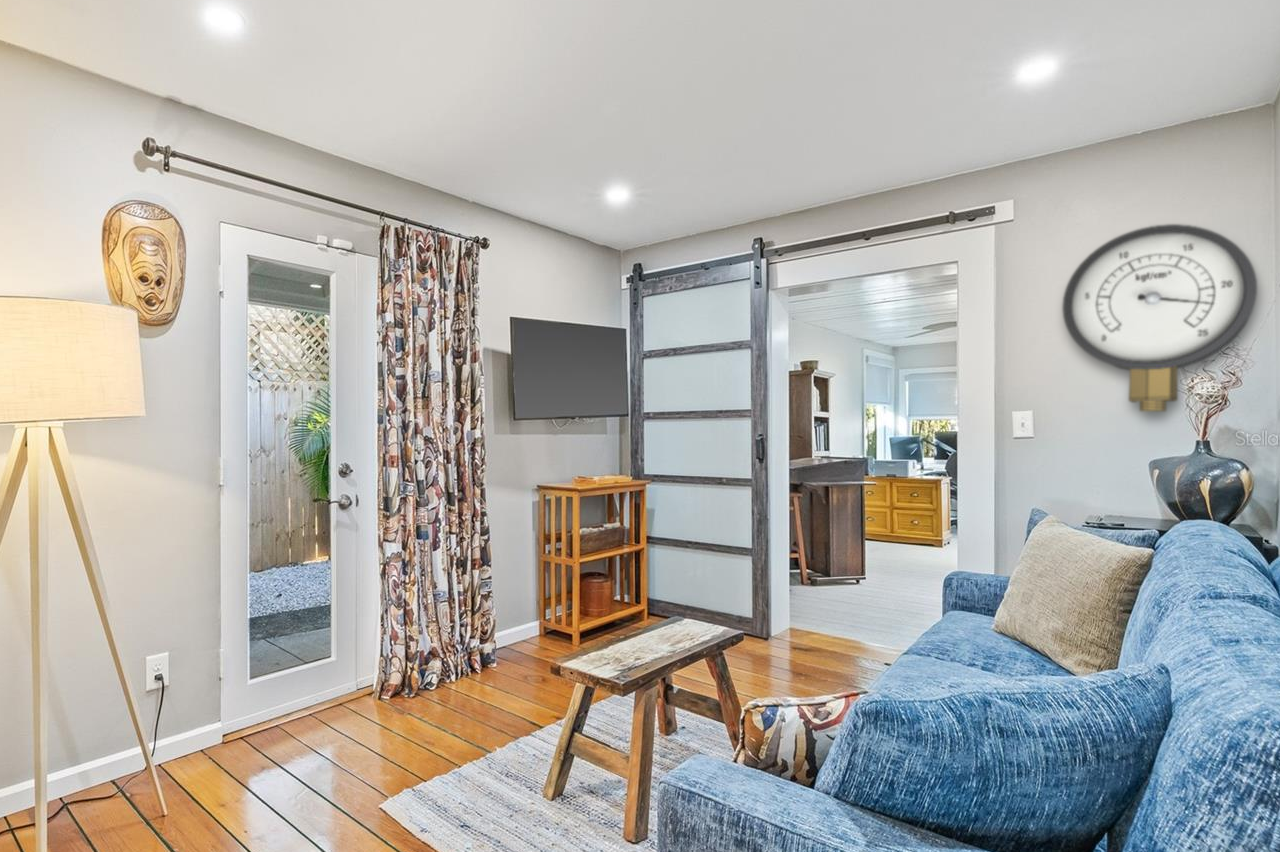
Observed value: {"value": 22, "unit": "kg/cm²"}
